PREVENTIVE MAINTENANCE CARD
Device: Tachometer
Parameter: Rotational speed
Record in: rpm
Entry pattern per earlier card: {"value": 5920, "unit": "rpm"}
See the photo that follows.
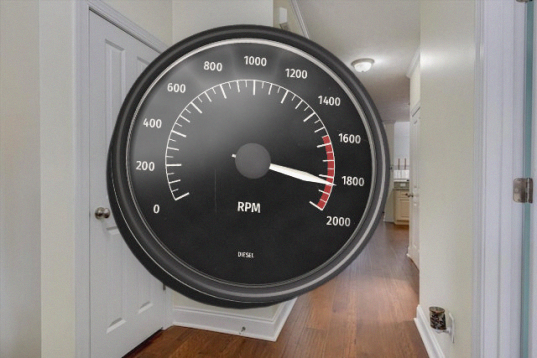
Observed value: {"value": 1850, "unit": "rpm"}
